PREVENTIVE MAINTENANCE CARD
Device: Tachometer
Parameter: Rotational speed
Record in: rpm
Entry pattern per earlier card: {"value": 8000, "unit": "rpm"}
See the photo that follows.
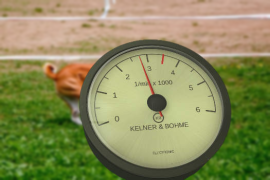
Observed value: {"value": 2750, "unit": "rpm"}
